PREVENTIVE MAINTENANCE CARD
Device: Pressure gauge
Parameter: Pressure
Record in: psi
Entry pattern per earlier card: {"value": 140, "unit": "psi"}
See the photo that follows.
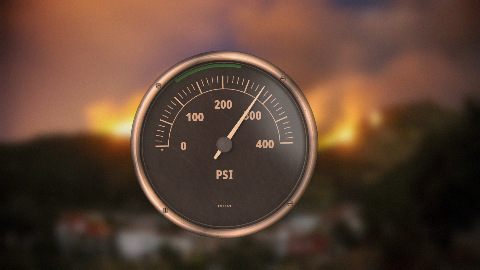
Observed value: {"value": 280, "unit": "psi"}
